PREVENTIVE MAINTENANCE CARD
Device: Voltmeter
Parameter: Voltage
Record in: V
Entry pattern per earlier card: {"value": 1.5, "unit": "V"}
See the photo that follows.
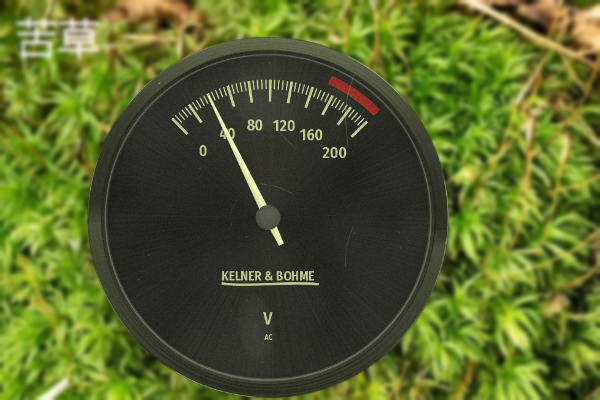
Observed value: {"value": 40, "unit": "V"}
